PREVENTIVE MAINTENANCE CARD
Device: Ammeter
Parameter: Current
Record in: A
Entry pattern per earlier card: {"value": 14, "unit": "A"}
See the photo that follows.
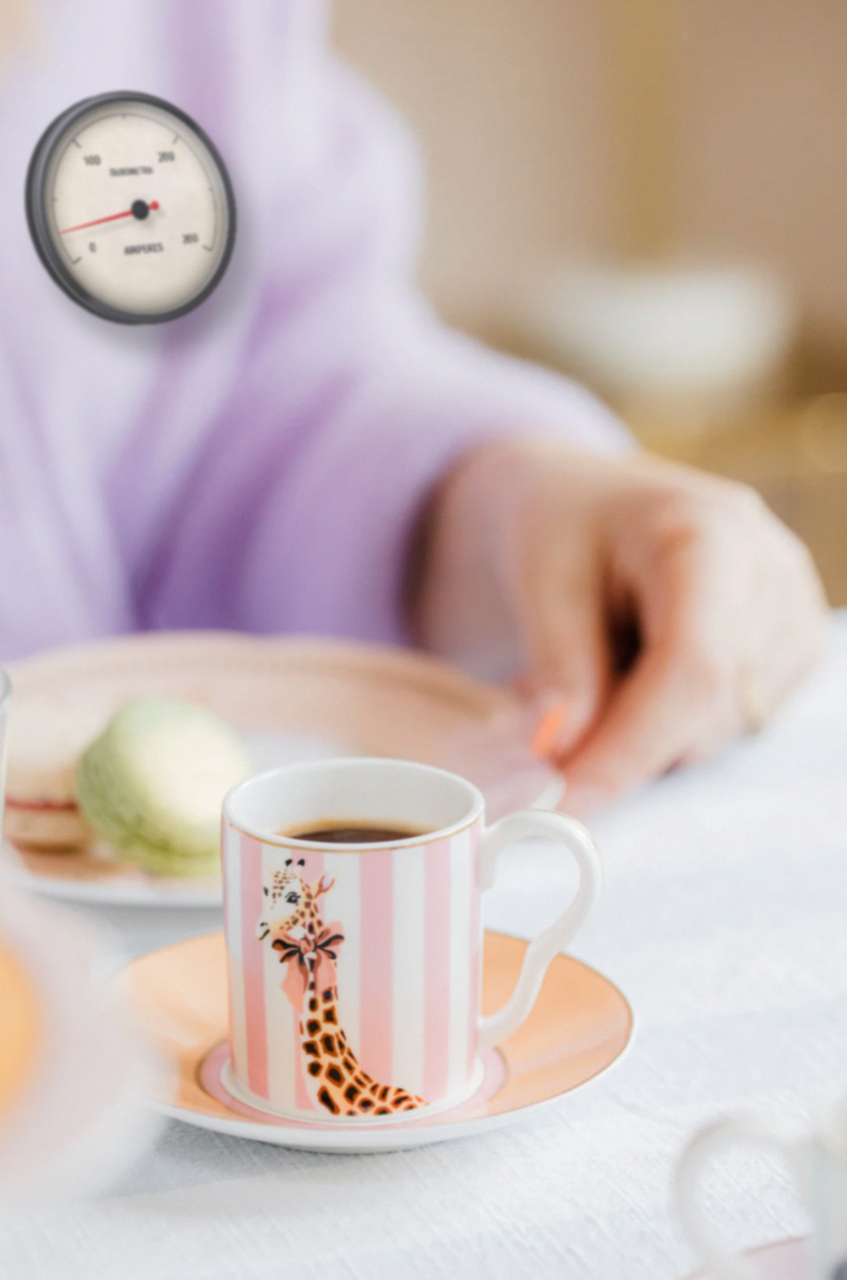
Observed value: {"value": 25, "unit": "A"}
